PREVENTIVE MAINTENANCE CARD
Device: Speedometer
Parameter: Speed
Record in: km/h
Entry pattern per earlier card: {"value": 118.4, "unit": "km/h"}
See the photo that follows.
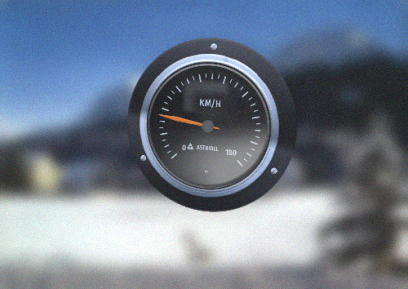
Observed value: {"value": 35, "unit": "km/h"}
